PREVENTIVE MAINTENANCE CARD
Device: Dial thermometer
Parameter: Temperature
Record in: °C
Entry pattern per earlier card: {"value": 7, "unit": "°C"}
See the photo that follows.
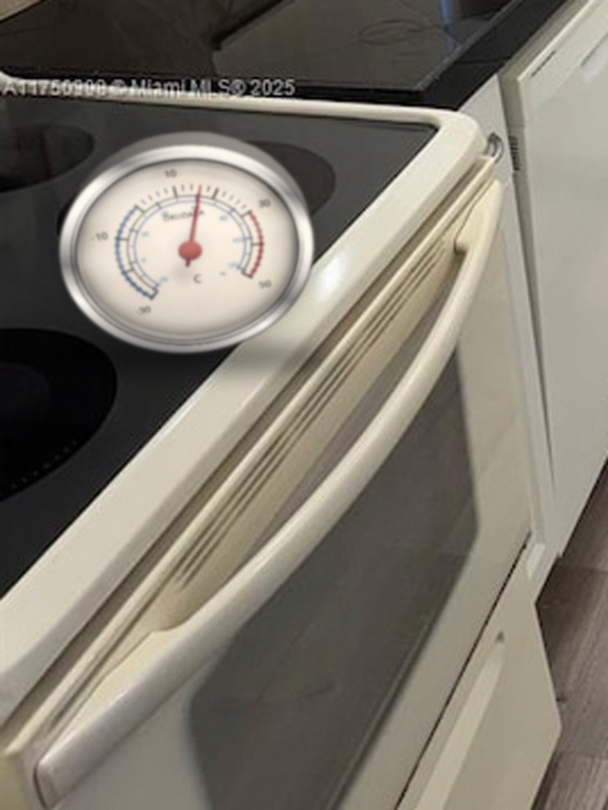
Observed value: {"value": 16, "unit": "°C"}
